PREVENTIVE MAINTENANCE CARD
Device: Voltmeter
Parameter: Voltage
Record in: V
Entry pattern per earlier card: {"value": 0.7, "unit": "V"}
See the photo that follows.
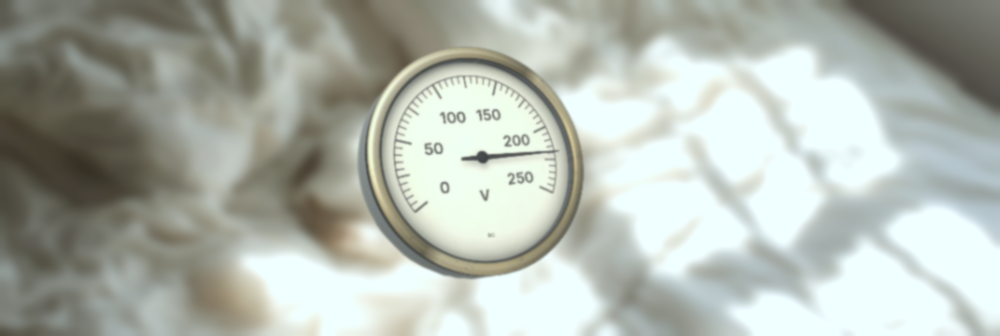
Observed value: {"value": 220, "unit": "V"}
